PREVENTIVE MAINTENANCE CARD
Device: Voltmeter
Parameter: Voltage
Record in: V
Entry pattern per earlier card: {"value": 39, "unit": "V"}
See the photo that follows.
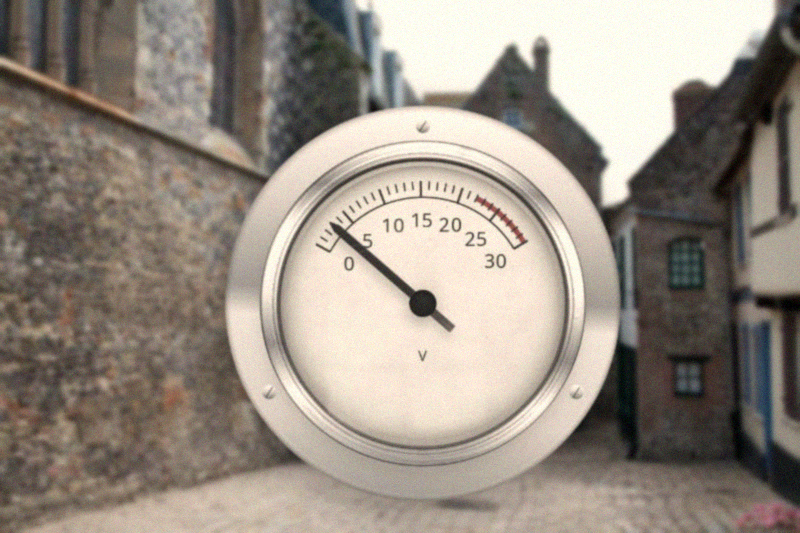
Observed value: {"value": 3, "unit": "V"}
